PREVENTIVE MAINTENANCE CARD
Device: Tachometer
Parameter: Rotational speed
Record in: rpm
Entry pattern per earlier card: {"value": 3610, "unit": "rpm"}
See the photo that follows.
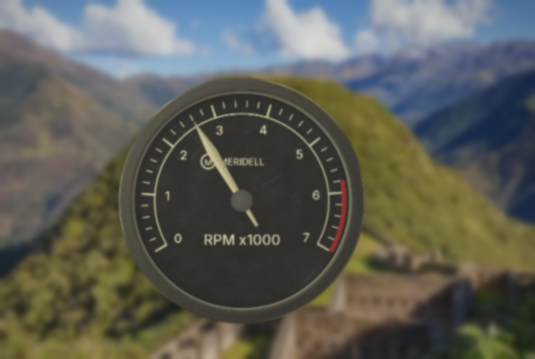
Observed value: {"value": 2600, "unit": "rpm"}
